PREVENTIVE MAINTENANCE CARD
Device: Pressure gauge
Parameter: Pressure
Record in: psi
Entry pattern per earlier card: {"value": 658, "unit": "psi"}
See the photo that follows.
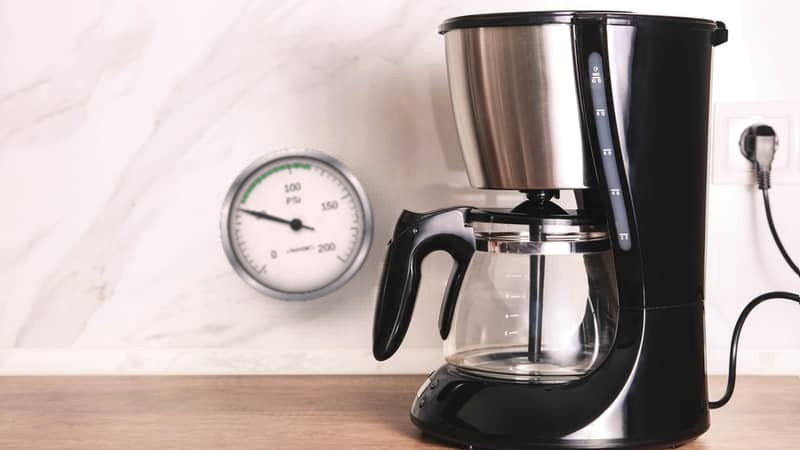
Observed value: {"value": 50, "unit": "psi"}
